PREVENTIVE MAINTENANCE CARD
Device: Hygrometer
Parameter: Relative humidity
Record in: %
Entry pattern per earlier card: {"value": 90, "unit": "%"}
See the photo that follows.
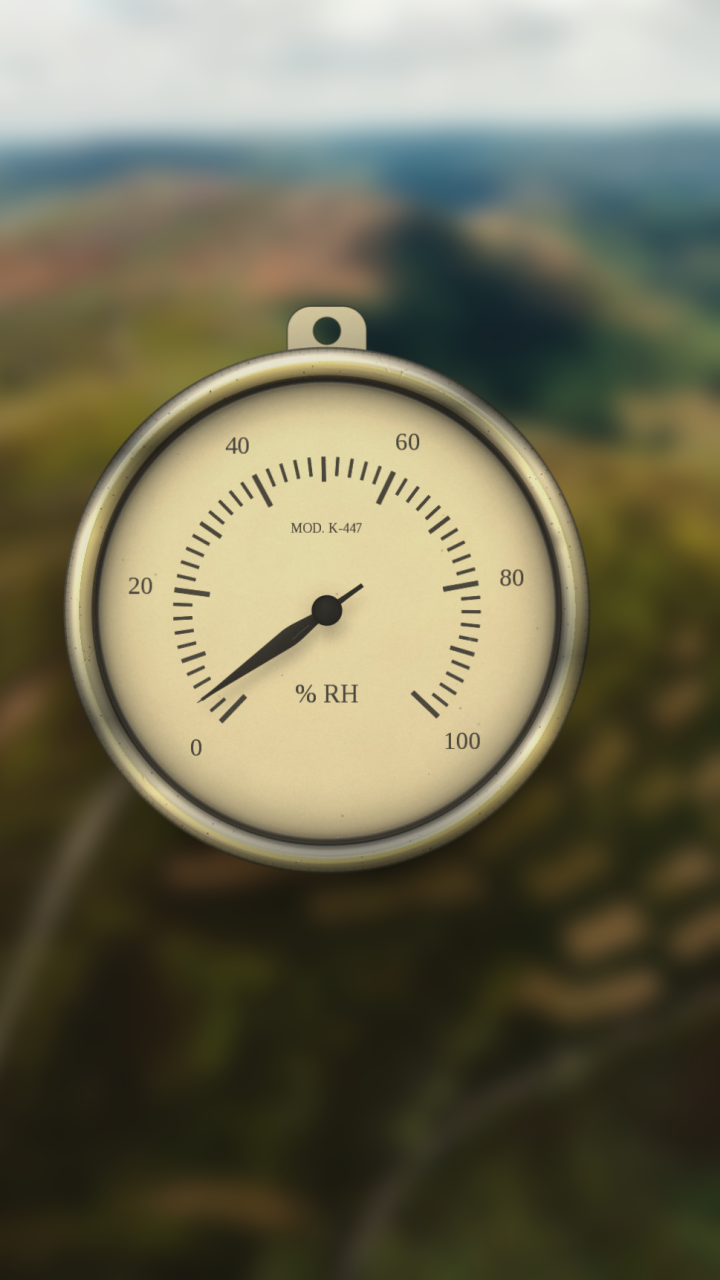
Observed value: {"value": 4, "unit": "%"}
